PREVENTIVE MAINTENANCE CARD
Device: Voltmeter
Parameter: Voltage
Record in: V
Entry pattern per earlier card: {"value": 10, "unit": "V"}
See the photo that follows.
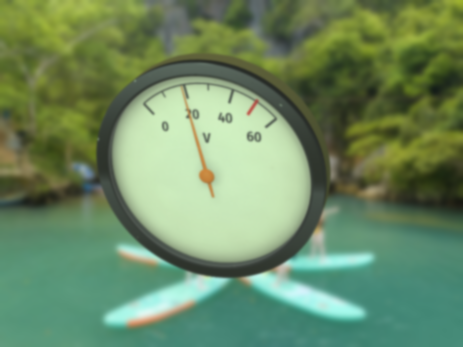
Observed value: {"value": 20, "unit": "V"}
